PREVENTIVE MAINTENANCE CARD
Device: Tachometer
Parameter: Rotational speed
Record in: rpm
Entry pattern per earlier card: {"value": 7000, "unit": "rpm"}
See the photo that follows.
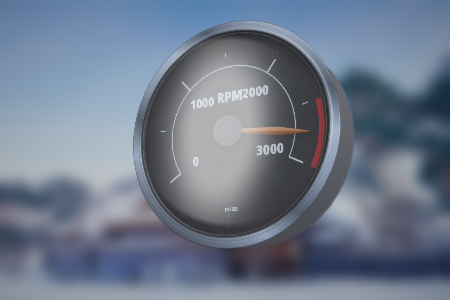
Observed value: {"value": 2750, "unit": "rpm"}
